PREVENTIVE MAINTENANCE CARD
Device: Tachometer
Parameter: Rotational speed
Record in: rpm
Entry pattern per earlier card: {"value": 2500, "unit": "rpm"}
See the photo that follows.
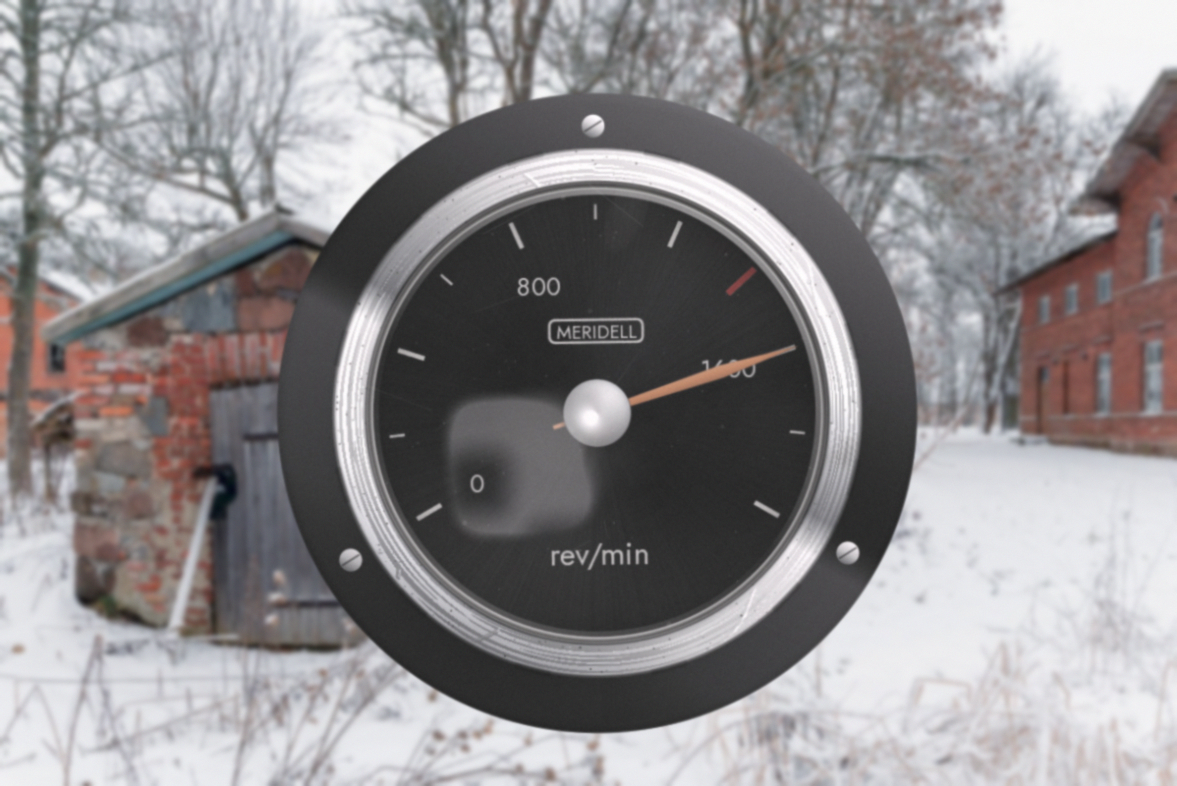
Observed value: {"value": 1600, "unit": "rpm"}
